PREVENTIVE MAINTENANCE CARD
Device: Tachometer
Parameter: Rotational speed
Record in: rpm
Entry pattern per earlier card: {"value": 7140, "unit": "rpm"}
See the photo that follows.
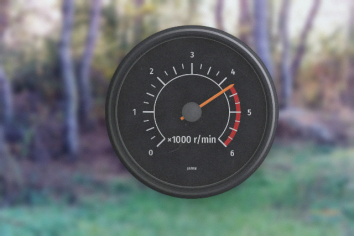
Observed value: {"value": 4250, "unit": "rpm"}
